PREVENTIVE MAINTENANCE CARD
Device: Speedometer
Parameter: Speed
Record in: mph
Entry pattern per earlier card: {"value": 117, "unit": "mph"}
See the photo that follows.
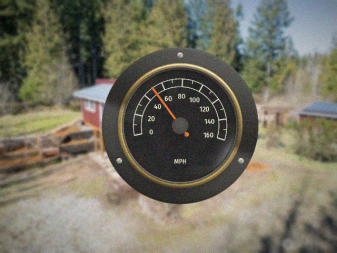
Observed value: {"value": 50, "unit": "mph"}
